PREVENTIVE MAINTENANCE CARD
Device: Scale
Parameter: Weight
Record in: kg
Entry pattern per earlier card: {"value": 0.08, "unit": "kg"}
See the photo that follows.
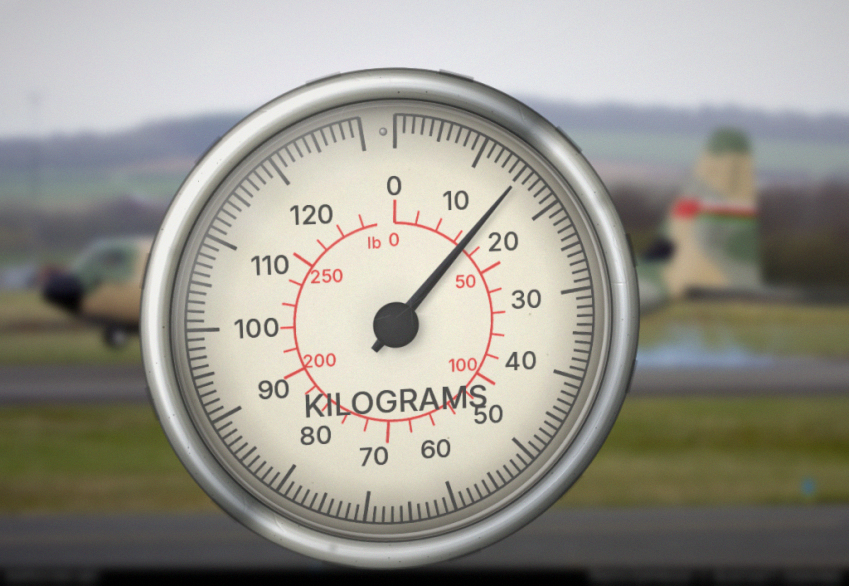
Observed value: {"value": 15, "unit": "kg"}
